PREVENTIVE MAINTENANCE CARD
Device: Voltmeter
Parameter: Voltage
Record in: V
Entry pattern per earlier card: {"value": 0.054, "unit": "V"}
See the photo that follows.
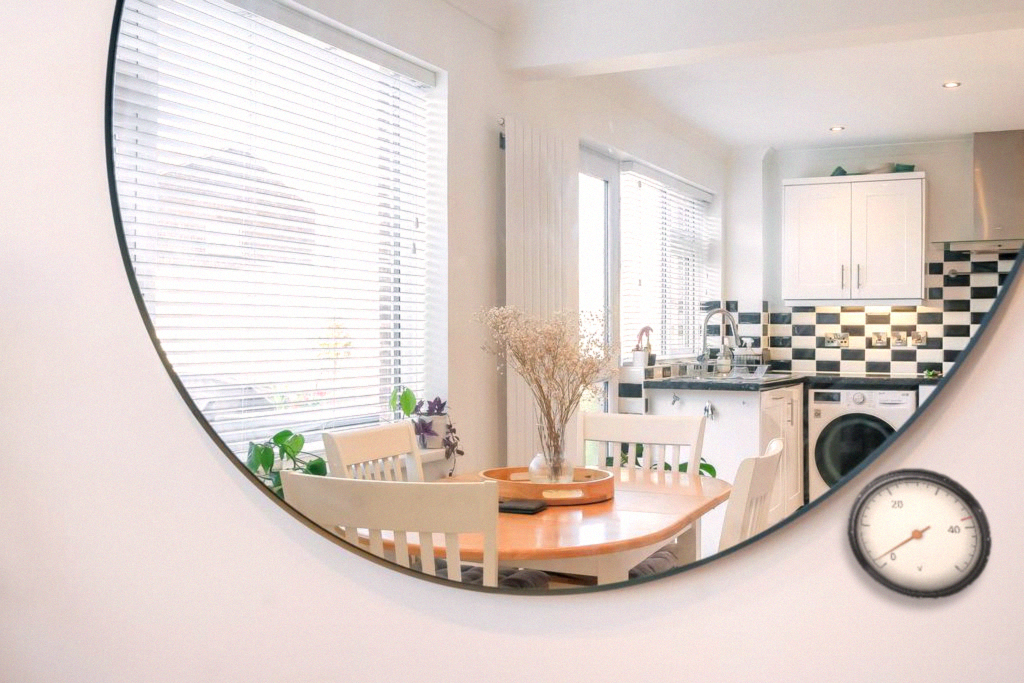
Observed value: {"value": 2, "unit": "V"}
